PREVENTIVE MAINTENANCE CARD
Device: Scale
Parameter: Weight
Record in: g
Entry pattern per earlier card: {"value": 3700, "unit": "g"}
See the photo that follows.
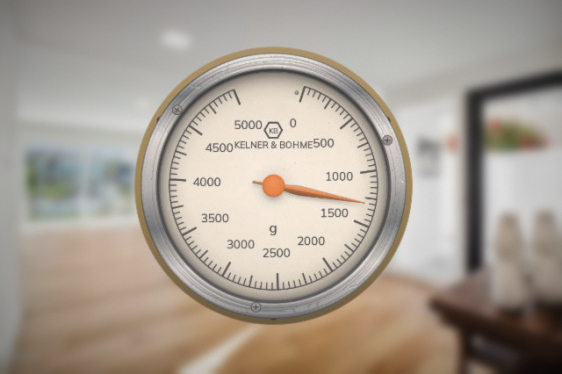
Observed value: {"value": 1300, "unit": "g"}
